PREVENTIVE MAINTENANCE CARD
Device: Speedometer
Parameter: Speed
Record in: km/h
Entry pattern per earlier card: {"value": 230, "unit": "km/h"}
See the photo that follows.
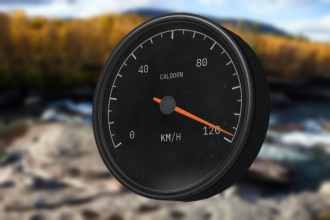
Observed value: {"value": 117.5, "unit": "km/h"}
